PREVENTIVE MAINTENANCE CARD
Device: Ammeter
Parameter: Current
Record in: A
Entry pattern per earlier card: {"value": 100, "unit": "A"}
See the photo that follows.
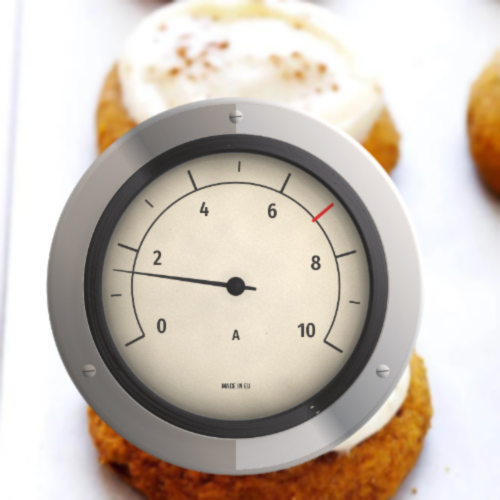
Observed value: {"value": 1.5, "unit": "A"}
